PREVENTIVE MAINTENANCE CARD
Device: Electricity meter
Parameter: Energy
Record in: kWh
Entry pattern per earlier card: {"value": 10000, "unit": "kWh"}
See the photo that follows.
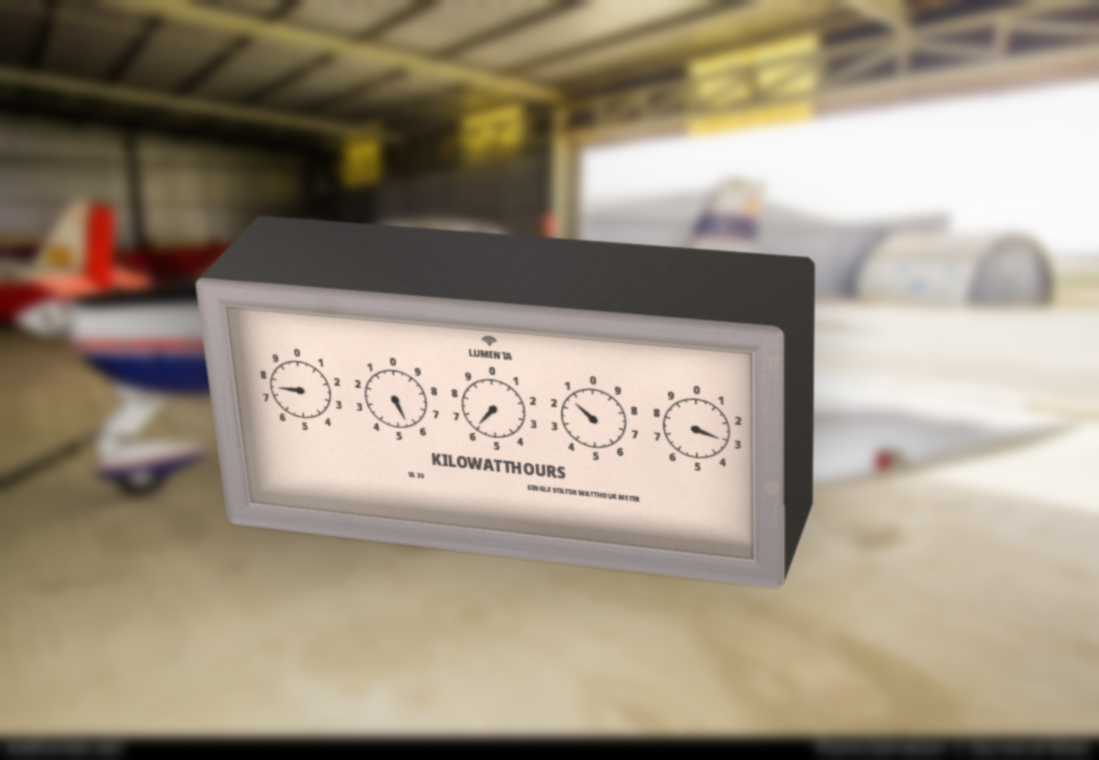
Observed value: {"value": 75613, "unit": "kWh"}
